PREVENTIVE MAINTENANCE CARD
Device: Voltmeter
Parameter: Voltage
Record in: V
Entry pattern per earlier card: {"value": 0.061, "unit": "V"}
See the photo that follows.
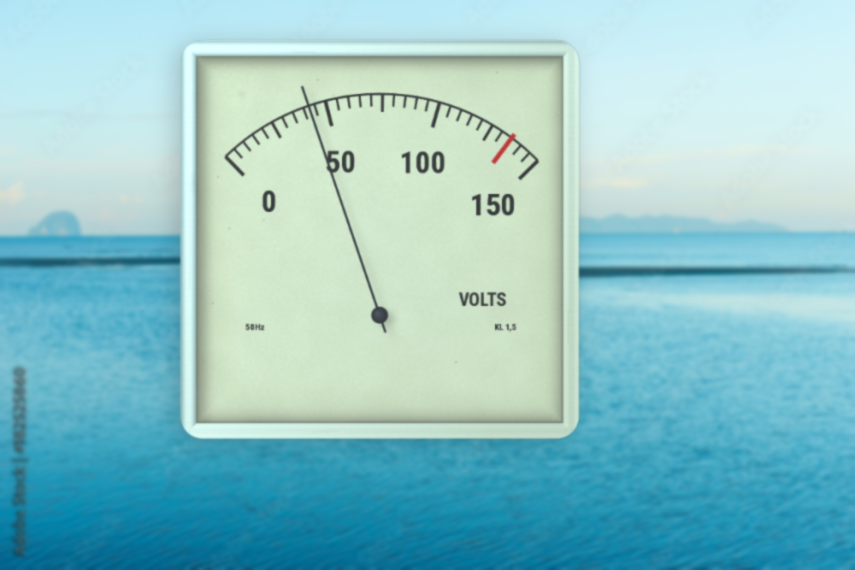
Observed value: {"value": 42.5, "unit": "V"}
